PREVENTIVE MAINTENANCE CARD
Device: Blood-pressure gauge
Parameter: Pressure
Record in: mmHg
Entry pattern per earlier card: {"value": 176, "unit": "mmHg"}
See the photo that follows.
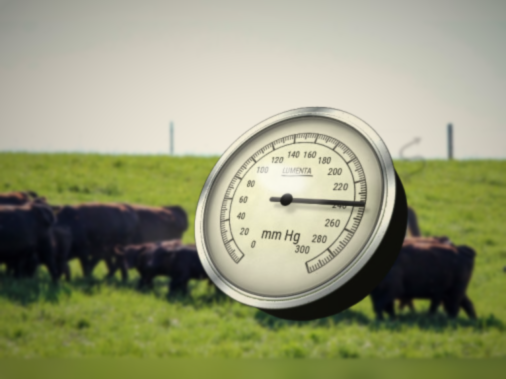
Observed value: {"value": 240, "unit": "mmHg"}
